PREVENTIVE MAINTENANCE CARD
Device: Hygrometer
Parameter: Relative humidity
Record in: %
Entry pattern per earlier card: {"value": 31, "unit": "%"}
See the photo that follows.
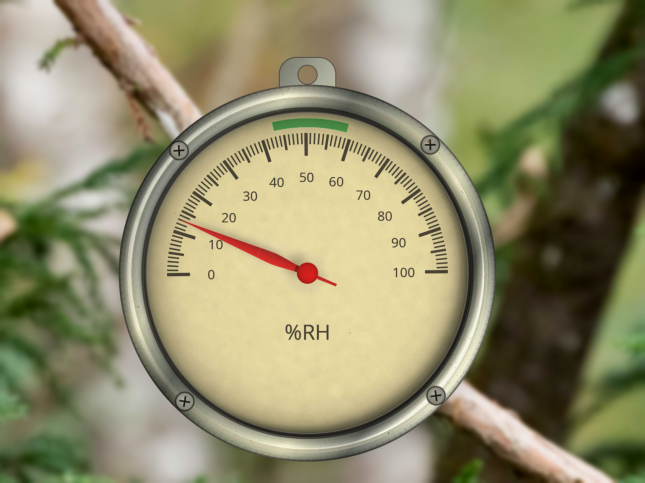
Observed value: {"value": 13, "unit": "%"}
